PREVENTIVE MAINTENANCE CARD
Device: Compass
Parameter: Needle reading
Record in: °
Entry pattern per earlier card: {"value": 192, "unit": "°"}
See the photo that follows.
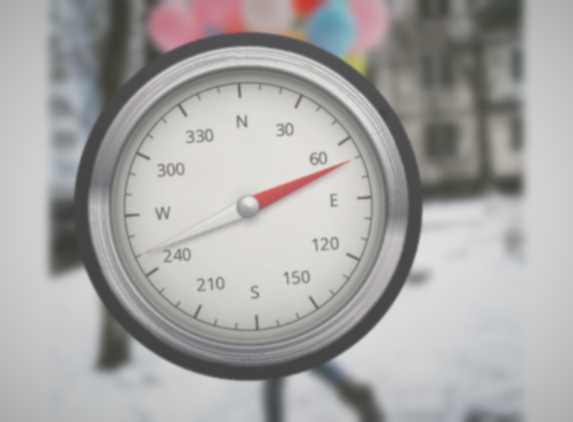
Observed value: {"value": 70, "unit": "°"}
